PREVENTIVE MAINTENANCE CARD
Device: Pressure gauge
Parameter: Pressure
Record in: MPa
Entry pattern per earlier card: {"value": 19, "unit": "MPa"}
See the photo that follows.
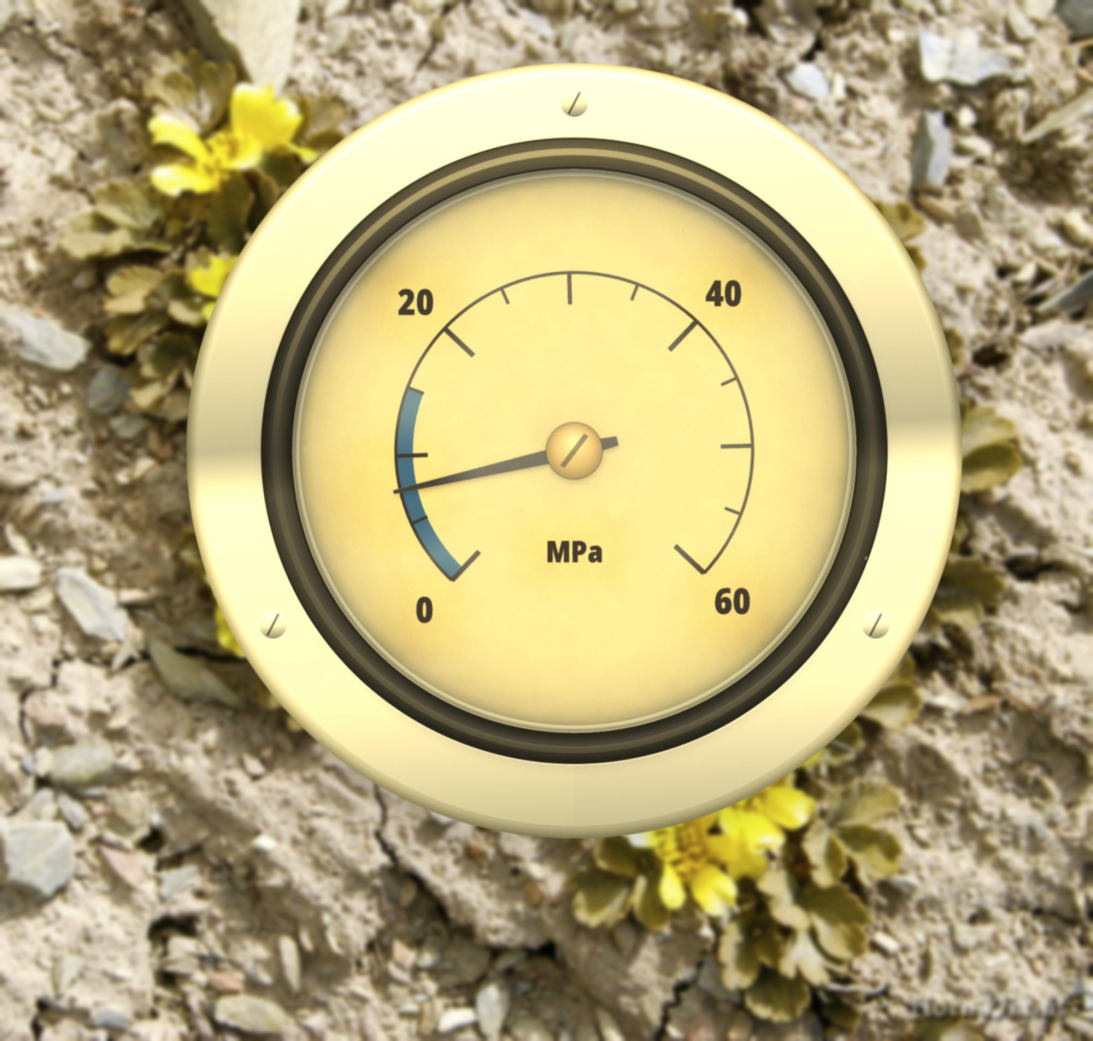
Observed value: {"value": 7.5, "unit": "MPa"}
